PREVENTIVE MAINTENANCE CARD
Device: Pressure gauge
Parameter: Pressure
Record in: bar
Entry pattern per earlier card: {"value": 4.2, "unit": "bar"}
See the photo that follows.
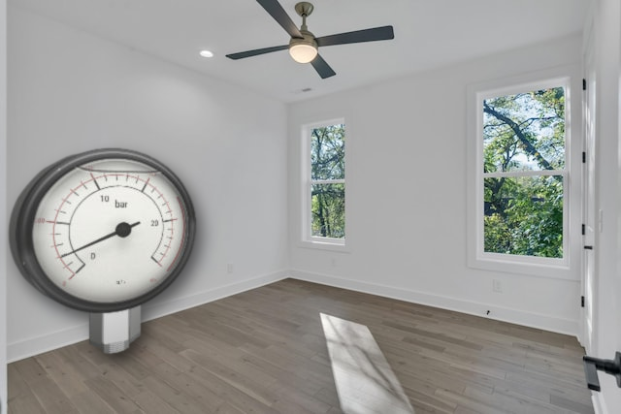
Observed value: {"value": 2, "unit": "bar"}
